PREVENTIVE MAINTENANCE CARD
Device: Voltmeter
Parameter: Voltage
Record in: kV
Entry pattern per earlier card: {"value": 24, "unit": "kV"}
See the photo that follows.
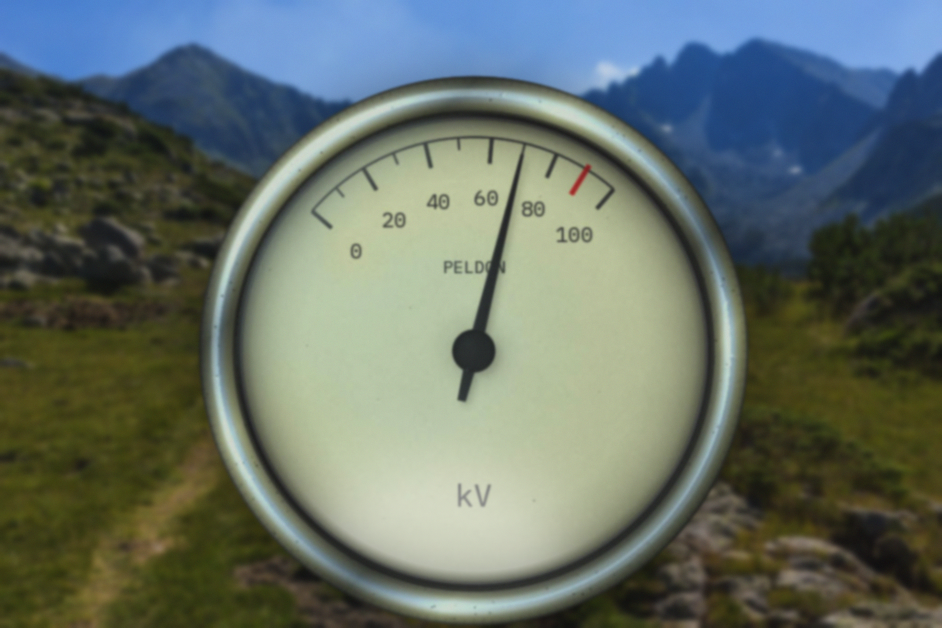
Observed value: {"value": 70, "unit": "kV"}
